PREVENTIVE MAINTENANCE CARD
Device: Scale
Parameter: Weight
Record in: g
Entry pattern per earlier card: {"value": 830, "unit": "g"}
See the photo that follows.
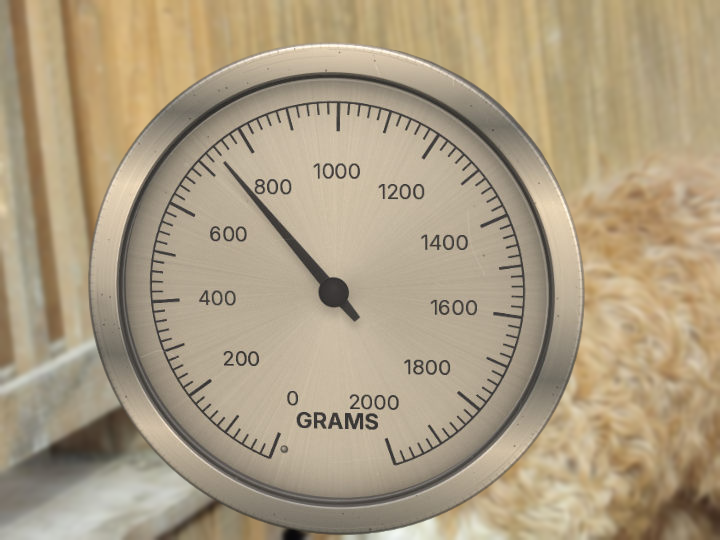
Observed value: {"value": 740, "unit": "g"}
